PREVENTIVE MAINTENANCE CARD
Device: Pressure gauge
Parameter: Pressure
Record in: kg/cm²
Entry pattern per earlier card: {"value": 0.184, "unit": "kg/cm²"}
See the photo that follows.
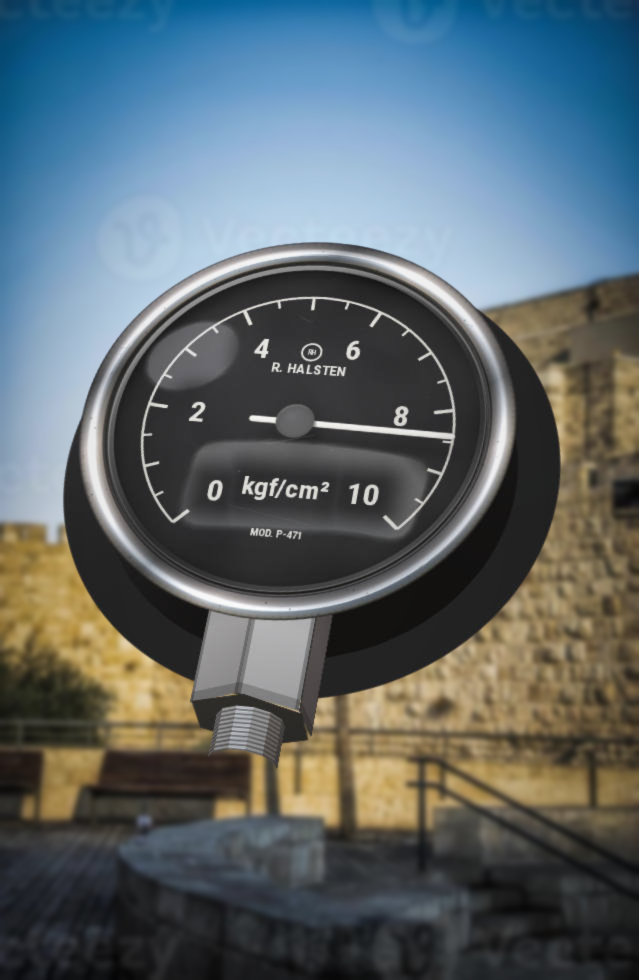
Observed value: {"value": 8.5, "unit": "kg/cm²"}
